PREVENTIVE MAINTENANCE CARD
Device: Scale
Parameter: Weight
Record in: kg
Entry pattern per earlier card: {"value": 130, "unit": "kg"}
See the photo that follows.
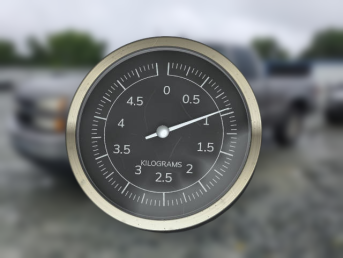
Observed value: {"value": 0.95, "unit": "kg"}
